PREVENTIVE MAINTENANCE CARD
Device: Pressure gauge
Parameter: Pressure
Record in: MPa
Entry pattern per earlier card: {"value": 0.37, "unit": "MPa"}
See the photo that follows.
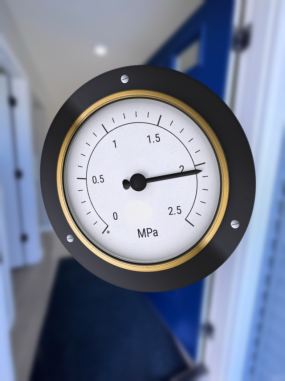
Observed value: {"value": 2.05, "unit": "MPa"}
